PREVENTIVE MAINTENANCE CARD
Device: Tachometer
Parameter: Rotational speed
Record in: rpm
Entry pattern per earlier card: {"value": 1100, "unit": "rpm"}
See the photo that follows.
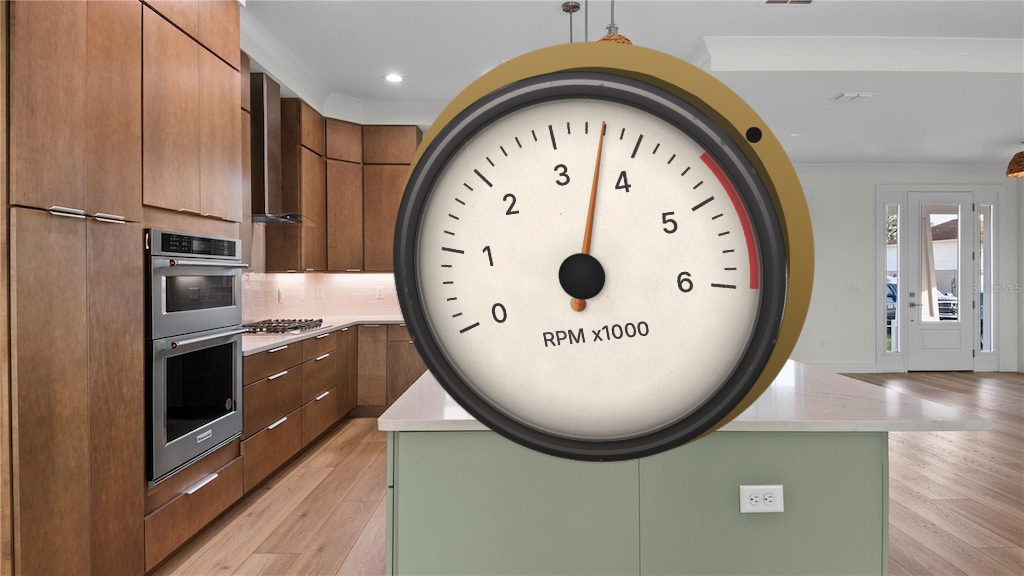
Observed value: {"value": 3600, "unit": "rpm"}
